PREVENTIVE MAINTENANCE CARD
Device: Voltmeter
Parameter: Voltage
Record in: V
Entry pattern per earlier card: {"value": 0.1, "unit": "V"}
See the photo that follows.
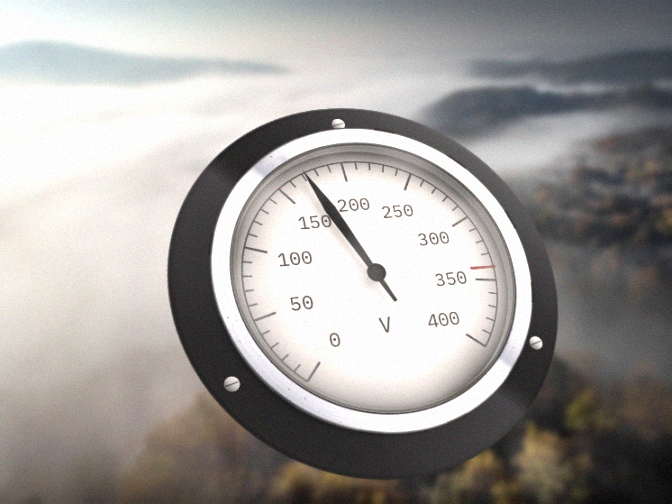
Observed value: {"value": 170, "unit": "V"}
